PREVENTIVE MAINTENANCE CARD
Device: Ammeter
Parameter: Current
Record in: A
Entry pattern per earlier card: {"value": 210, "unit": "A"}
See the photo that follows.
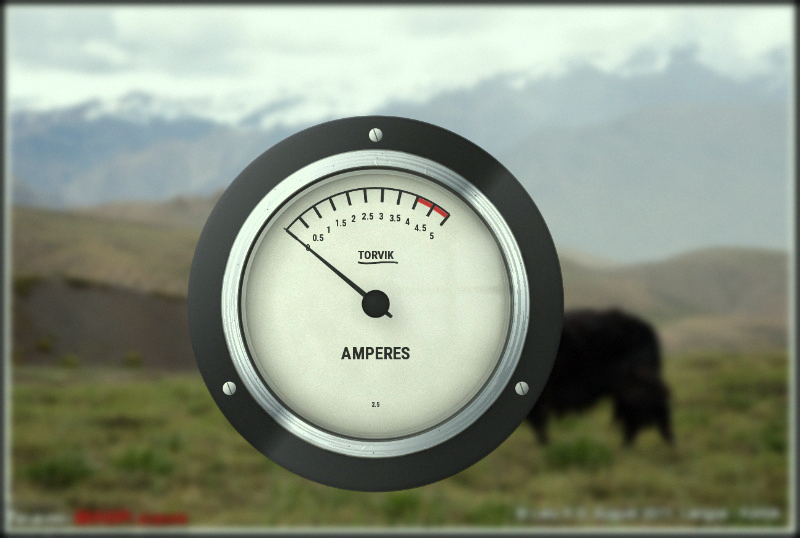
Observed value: {"value": 0, "unit": "A"}
